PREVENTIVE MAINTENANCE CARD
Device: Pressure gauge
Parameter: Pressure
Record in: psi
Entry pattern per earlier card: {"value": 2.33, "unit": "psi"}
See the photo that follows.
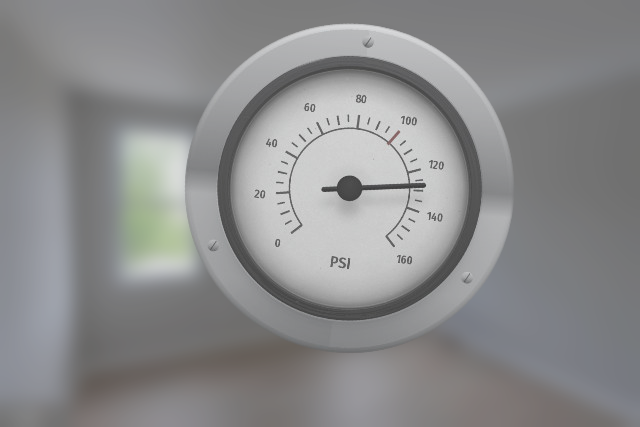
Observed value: {"value": 127.5, "unit": "psi"}
